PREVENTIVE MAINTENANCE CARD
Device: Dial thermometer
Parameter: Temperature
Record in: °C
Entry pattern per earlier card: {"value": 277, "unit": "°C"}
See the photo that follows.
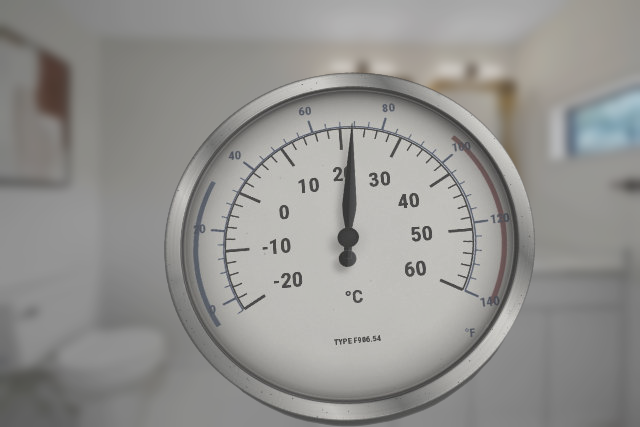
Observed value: {"value": 22, "unit": "°C"}
